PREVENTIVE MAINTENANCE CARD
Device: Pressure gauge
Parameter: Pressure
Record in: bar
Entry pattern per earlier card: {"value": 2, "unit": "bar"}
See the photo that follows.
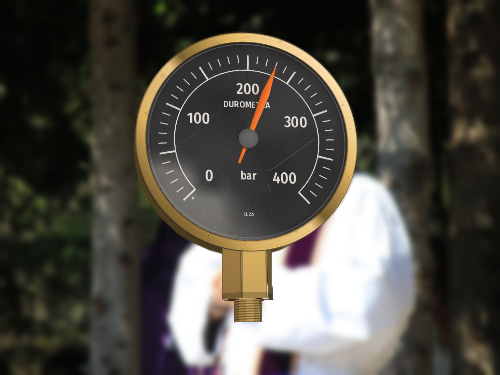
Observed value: {"value": 230, "unit": "bar"}
